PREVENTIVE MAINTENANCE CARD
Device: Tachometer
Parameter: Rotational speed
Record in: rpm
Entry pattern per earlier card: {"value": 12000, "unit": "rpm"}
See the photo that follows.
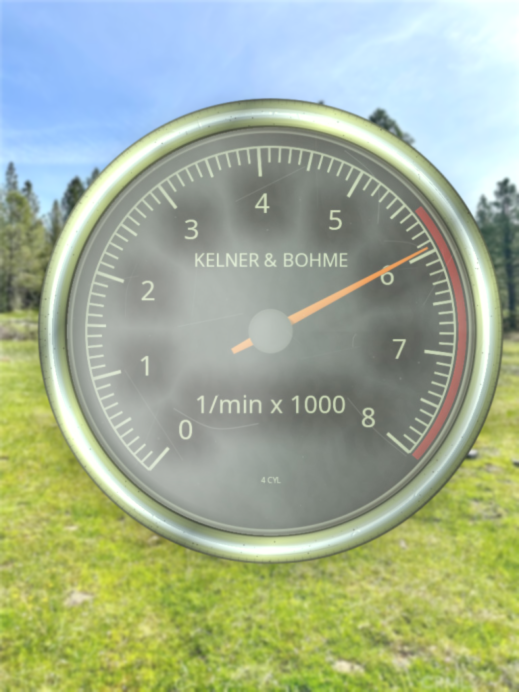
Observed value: {"value": 5950, "unit": "rpm"}
